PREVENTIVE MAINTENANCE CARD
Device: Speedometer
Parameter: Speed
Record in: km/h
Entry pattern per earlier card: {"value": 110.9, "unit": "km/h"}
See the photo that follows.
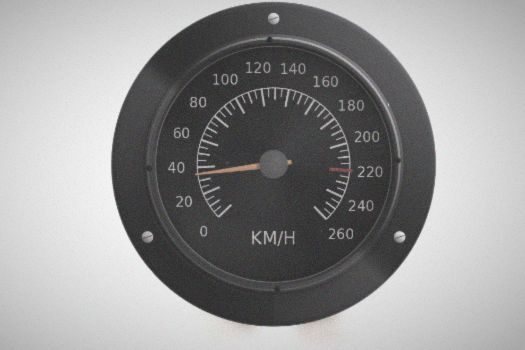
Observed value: {"value": 35, "unit": "km/h"}
